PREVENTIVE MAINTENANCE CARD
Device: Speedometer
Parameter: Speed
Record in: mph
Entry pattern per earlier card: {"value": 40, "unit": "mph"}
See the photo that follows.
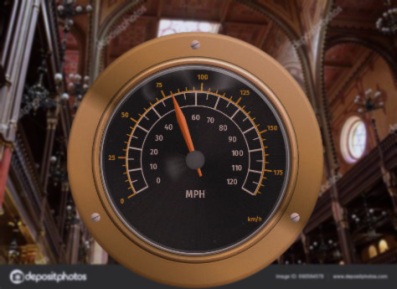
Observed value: {"value": 50, "unit": "mph"}
